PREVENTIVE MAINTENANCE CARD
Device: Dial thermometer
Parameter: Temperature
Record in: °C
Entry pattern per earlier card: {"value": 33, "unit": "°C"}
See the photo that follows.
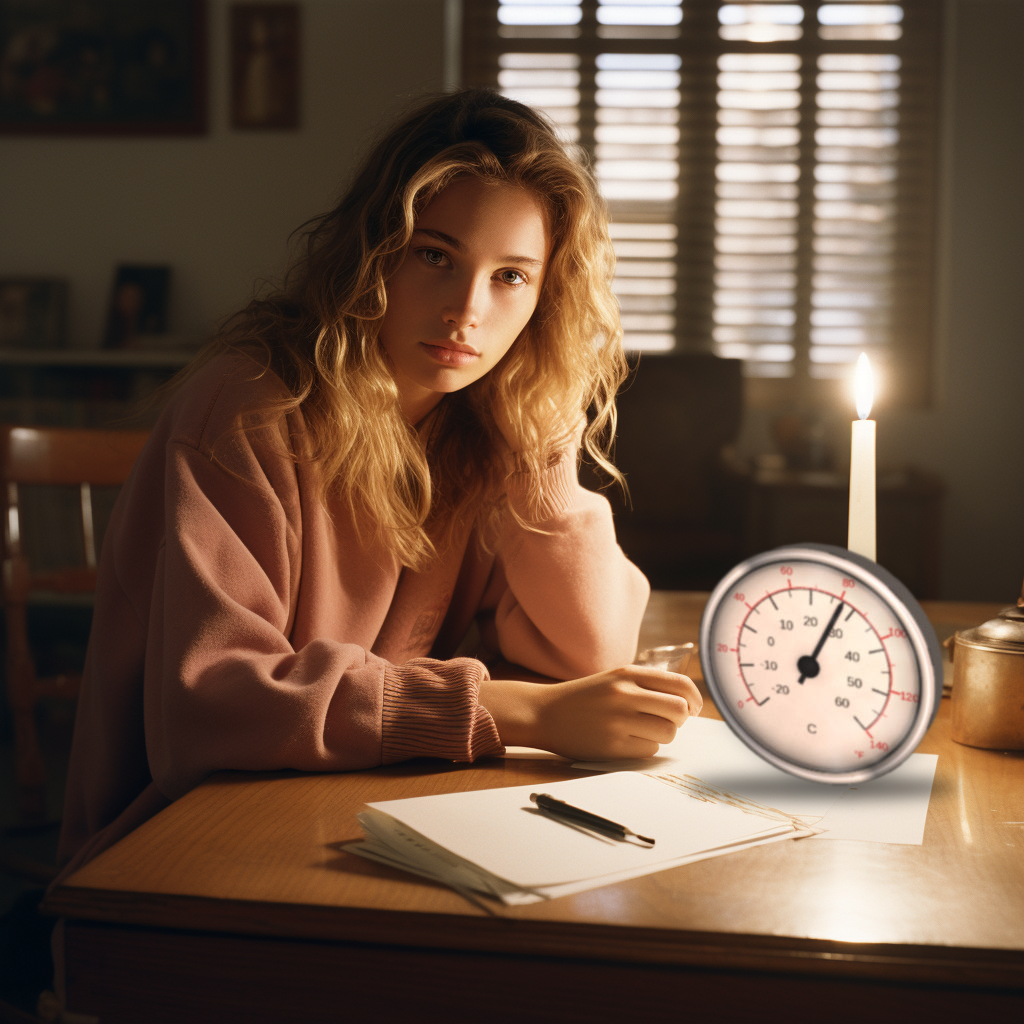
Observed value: {"value": 27.5, "unit": "°C"}
